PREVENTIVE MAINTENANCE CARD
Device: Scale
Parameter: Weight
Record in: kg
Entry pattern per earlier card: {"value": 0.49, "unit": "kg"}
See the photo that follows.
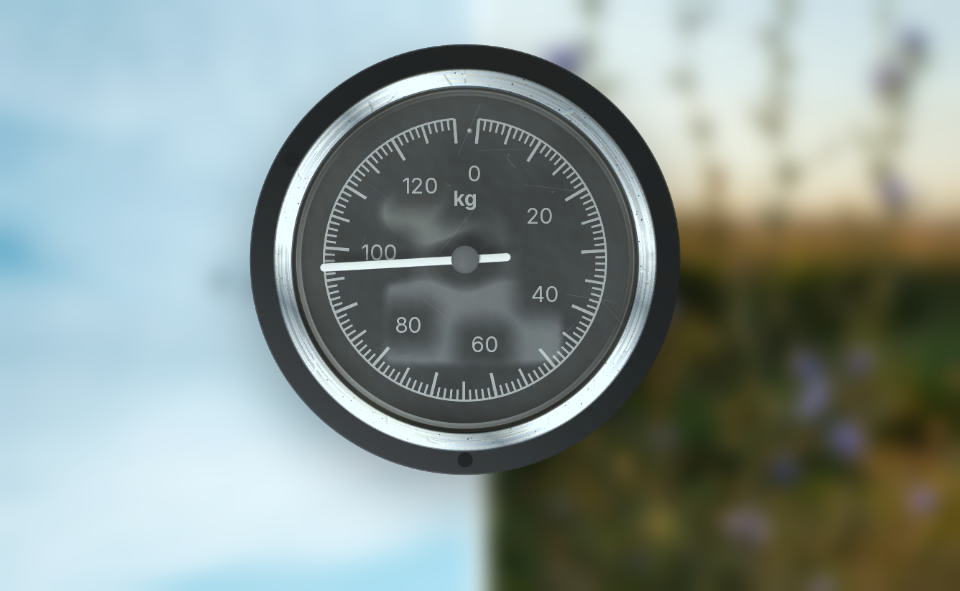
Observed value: {"value": 97, "unit": "kg"}
